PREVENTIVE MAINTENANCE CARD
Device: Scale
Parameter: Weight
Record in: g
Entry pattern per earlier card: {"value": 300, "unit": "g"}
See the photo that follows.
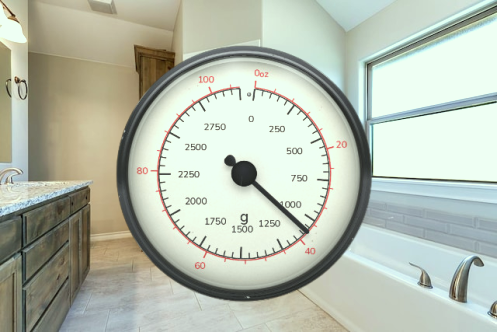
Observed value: {"value": 1075, "unit": "g"}
